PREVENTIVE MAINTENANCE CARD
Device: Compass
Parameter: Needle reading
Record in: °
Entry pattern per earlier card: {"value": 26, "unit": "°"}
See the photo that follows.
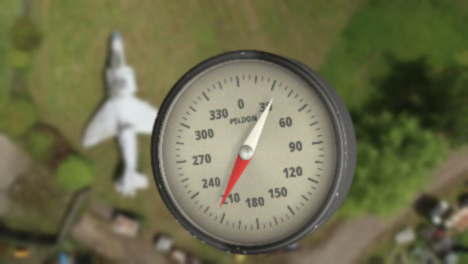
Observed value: {"value": 215, "unit": "°"}
